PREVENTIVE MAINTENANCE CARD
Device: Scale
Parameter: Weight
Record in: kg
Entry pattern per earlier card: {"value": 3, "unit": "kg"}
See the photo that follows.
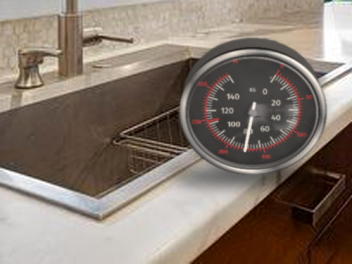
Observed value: {"value": 80, "unit": "kg"}
